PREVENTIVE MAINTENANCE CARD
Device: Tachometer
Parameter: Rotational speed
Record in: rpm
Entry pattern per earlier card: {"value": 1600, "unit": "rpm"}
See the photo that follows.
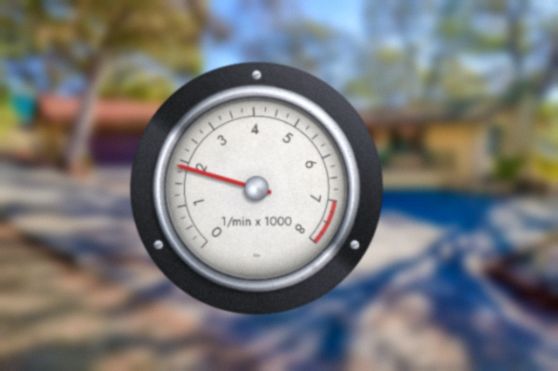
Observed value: {"value": 1875, "unit": "rpm"}
